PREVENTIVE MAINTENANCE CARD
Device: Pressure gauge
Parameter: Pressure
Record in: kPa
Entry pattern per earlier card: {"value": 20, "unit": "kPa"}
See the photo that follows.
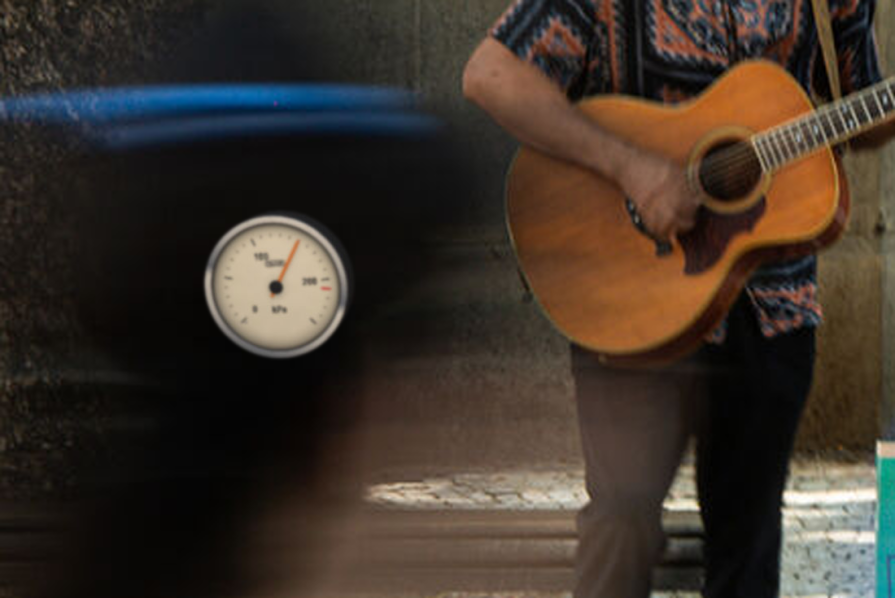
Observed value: {"value": 150, "unit": "kPa"}
